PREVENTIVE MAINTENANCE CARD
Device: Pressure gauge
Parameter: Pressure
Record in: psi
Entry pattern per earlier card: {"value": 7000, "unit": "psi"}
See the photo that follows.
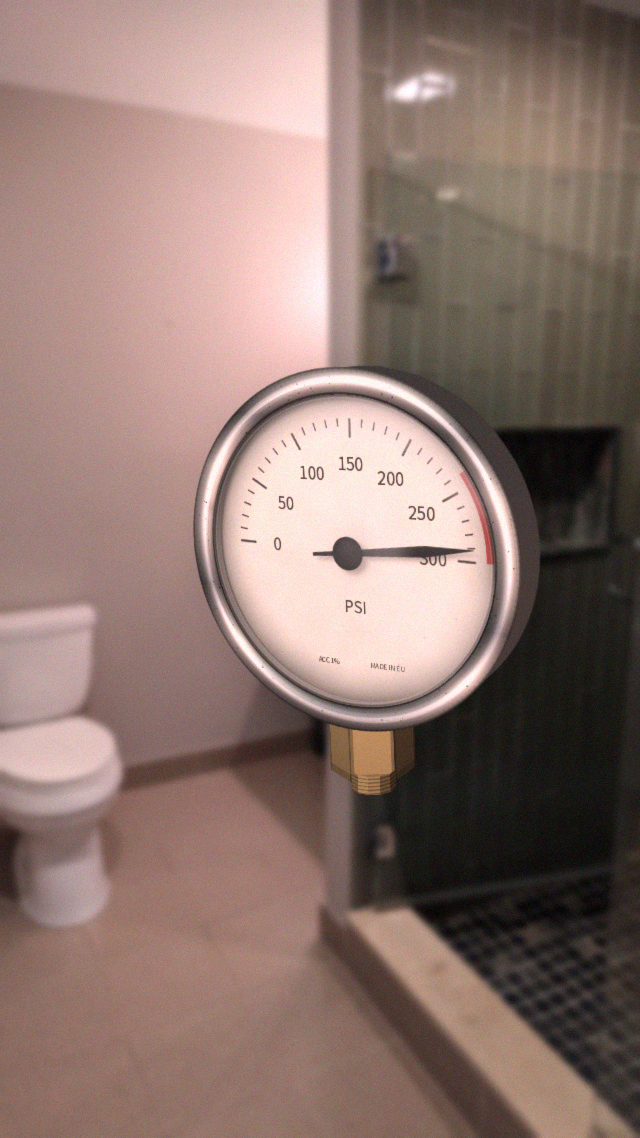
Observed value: {"value": 290, "unit": "psi"}
